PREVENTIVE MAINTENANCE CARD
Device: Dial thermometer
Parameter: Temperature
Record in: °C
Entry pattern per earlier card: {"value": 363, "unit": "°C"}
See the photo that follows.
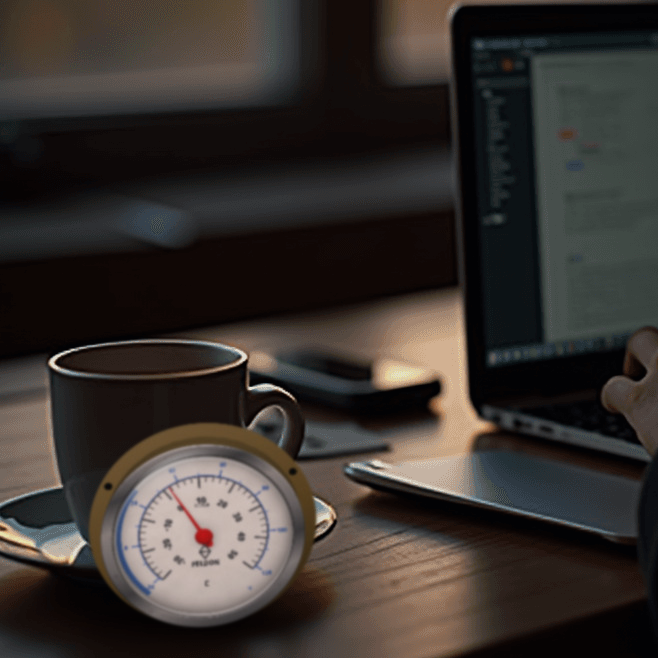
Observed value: {"value": 2, "unit": "°C"}
